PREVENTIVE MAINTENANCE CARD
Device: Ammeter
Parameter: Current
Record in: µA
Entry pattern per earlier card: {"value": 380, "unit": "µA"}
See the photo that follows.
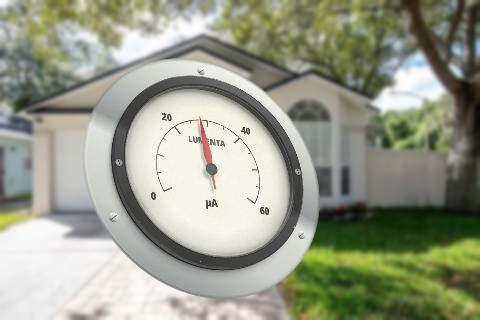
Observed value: {"value": 27.5, "unit": "µA"}
